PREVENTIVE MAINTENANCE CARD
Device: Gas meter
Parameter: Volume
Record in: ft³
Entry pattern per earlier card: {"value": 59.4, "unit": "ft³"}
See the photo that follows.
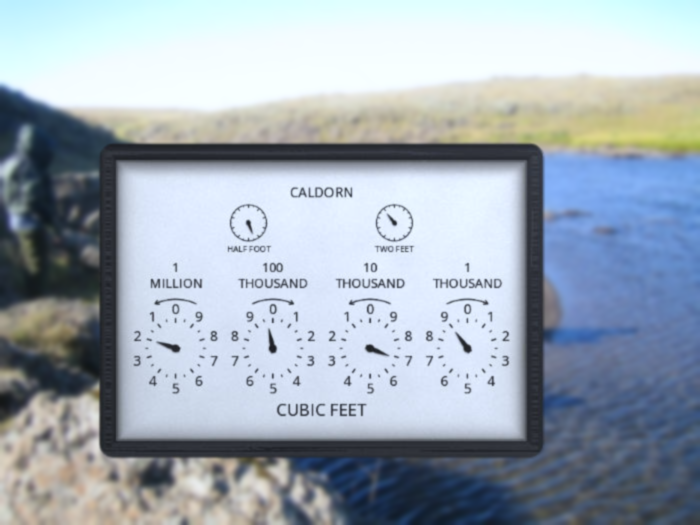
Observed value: {"value": 196900, "unit": "ft³"}
